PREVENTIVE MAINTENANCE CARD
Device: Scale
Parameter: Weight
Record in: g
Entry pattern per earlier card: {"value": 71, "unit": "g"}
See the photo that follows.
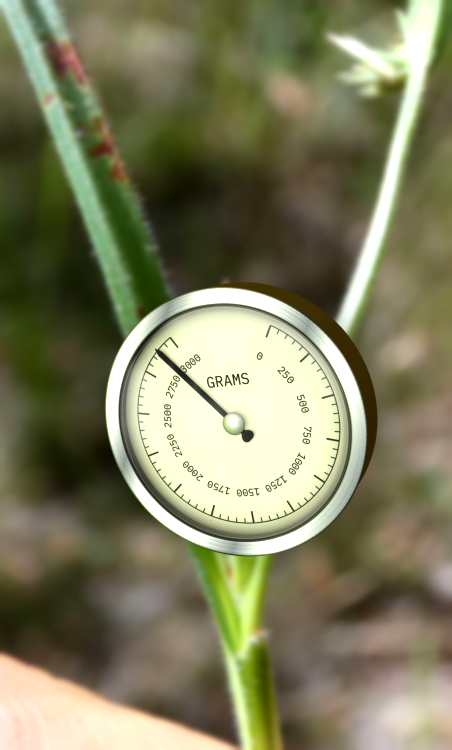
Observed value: {"value": 2900, "unit": "g"}
